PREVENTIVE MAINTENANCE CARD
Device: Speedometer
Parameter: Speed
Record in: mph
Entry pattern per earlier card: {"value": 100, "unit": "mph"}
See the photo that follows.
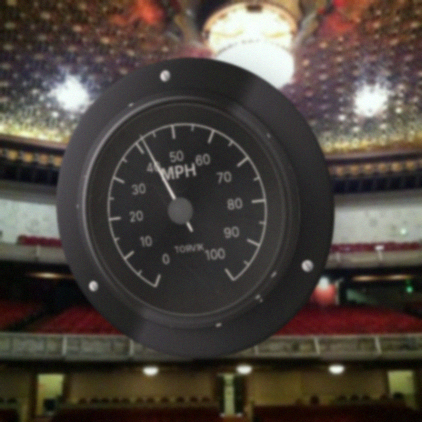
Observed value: {"value": 42.5, "unit": "mph"}
